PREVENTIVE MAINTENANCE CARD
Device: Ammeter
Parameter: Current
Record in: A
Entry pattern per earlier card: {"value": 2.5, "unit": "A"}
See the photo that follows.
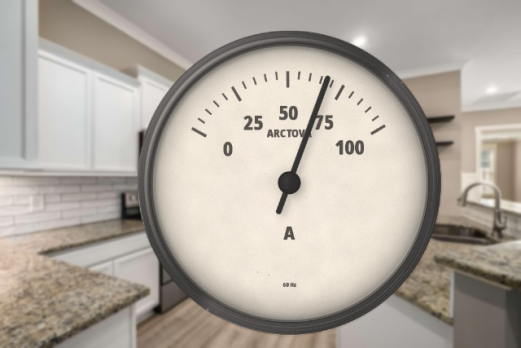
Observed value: {"value": 67.5, "unit": "A"}
